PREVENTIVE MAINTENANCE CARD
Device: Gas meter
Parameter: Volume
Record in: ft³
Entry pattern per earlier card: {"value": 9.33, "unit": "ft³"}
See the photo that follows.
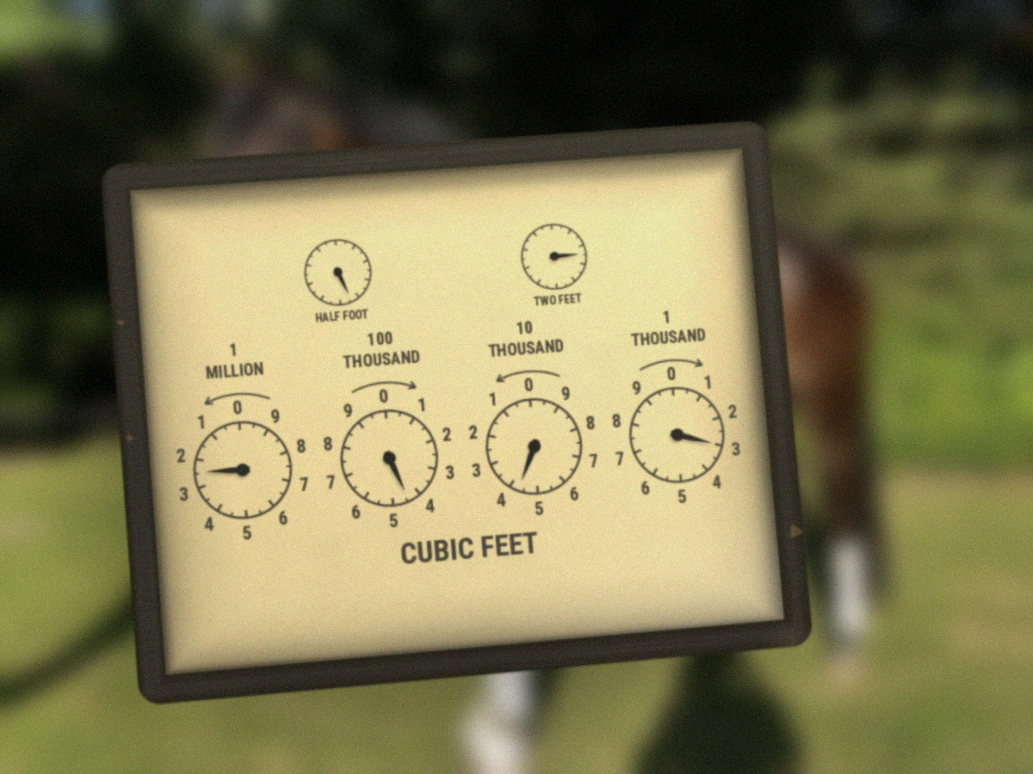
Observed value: {"value": 244300, "unit": "ft³"}
